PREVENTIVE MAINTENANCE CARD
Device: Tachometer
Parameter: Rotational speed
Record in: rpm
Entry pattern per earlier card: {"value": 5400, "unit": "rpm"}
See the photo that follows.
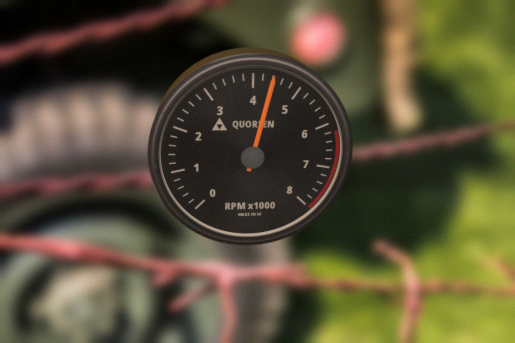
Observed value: {"value": 4400, "unit": "rpm"}
